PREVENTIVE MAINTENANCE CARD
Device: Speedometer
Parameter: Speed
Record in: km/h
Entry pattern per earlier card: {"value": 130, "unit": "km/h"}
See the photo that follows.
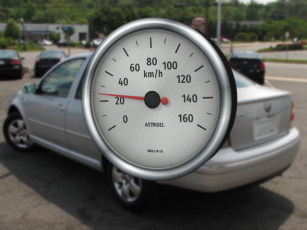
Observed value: {"value": 25, "unit": "km/h"}
